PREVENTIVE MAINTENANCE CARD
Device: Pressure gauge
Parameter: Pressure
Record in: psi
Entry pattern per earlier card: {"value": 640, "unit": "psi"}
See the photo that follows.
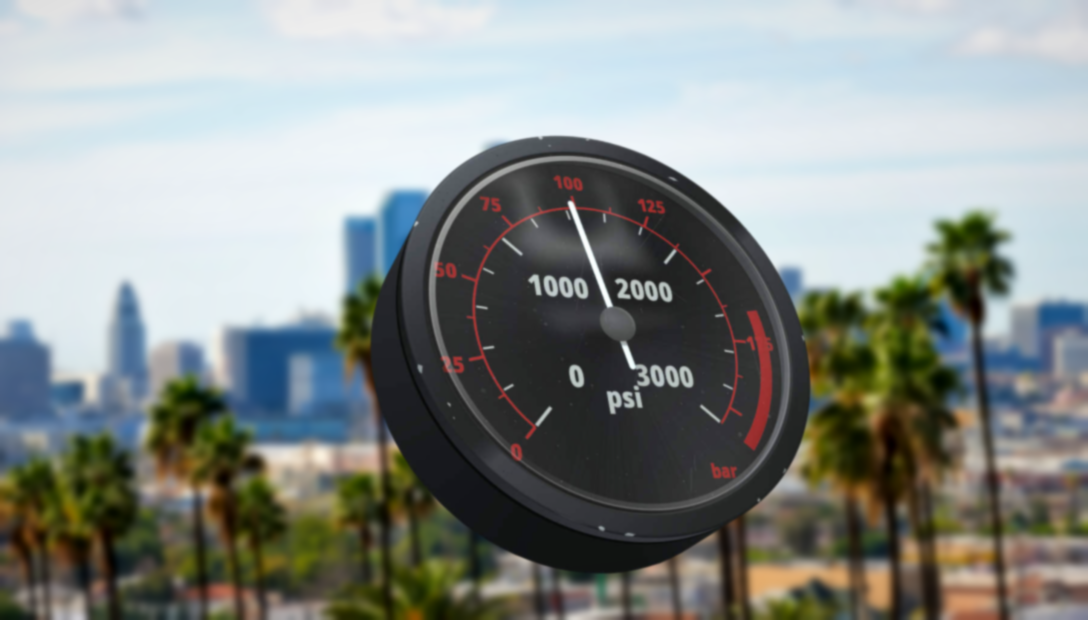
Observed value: {"value": 1400, "unit": "psi"}
